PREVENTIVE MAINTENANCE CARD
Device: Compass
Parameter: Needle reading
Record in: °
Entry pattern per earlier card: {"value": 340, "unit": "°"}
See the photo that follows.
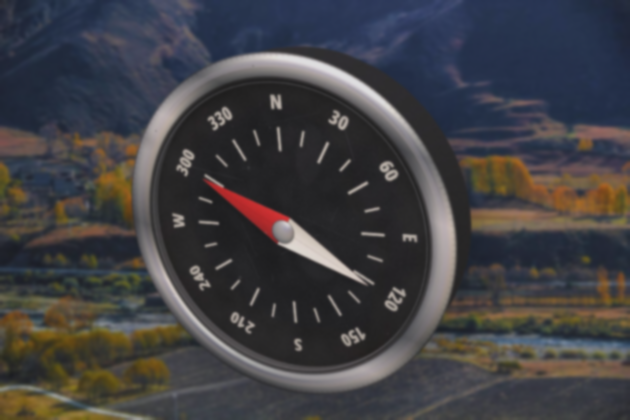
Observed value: {"value": 300, "unit": "°"}
